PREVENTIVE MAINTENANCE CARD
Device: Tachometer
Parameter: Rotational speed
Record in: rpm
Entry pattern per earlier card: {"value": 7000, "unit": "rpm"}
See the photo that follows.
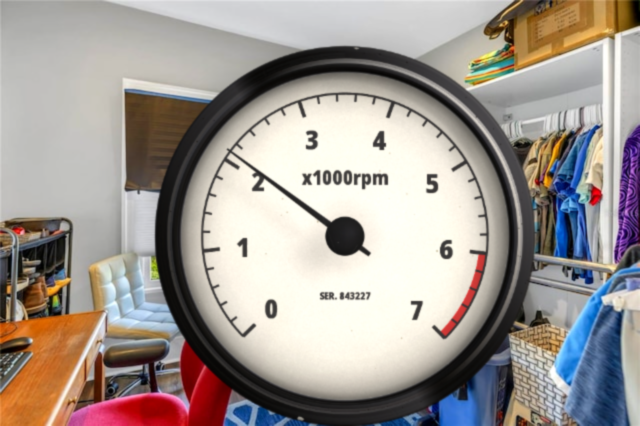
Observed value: {"value": 2100, "unit": "rpm"}
